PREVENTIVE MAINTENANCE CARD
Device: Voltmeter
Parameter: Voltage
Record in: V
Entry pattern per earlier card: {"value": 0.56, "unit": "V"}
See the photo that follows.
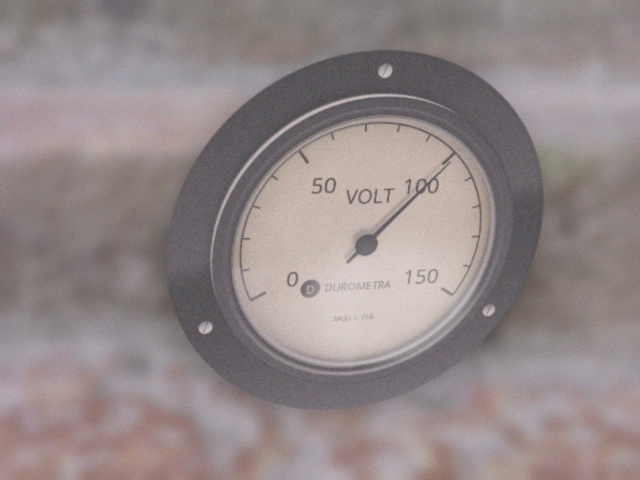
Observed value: {"value": 100, "unit": "V"}
